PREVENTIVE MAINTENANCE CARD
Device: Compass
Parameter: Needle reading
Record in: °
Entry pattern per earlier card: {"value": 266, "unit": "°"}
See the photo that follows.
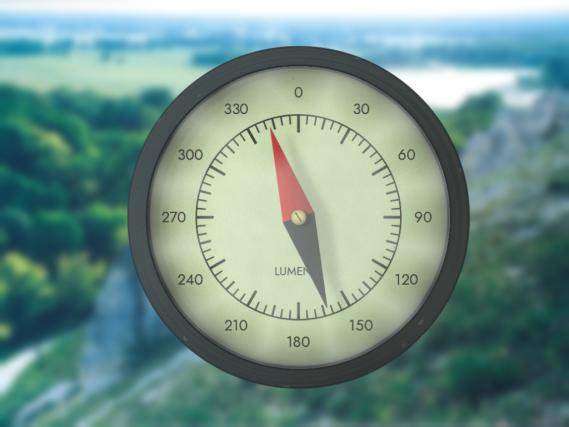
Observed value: {"value": 342.5, "unit": "°"}
